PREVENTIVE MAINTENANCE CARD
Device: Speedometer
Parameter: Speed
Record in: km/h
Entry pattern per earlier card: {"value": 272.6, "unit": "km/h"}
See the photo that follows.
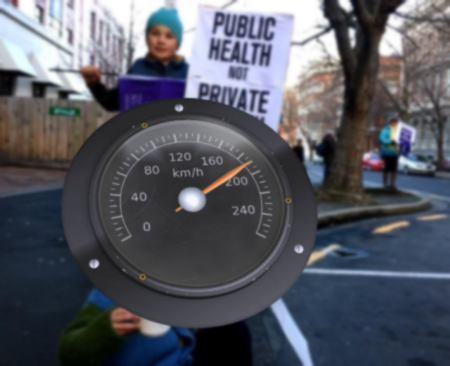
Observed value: {"value": 190, "unit": "km/h"}
